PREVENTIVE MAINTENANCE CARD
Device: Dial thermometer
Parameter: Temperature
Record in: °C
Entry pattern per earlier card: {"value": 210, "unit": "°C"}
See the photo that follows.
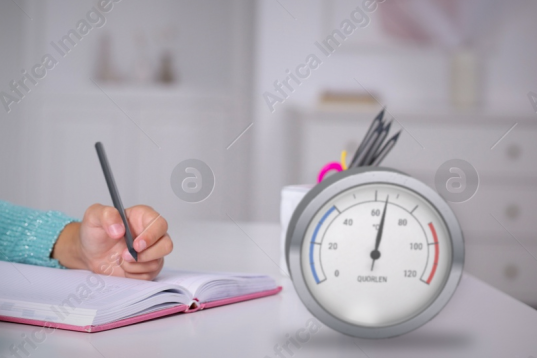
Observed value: {"value": 65, "unit": "°C"}
